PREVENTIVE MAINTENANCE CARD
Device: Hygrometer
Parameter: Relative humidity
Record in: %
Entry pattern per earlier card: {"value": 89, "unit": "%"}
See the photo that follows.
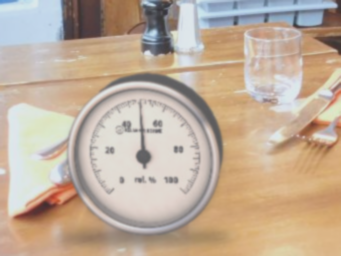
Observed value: {"value": 50, "unit": "%"}
